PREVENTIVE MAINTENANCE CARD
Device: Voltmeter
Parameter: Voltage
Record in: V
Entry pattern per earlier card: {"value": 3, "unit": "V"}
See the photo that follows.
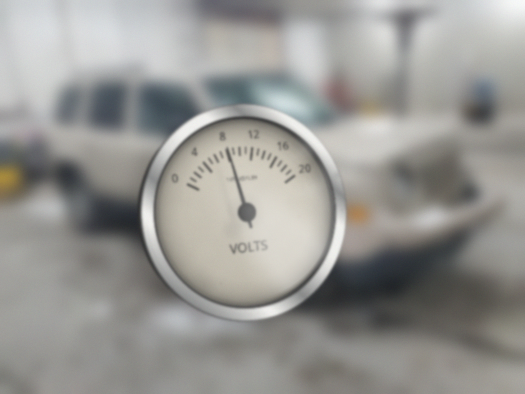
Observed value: {"value": 8, "unit": "V"}
